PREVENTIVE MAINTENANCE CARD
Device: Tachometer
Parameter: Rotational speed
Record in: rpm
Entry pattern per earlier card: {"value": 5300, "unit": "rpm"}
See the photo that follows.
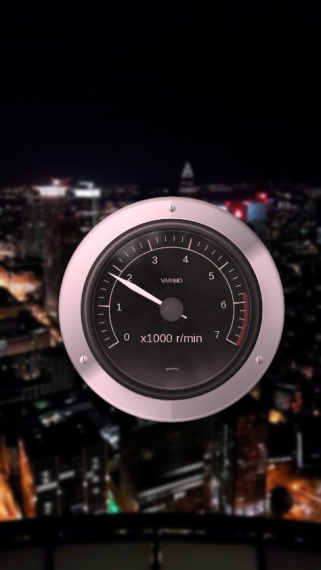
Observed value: {"value": 1800, "unit": "rpm"}
